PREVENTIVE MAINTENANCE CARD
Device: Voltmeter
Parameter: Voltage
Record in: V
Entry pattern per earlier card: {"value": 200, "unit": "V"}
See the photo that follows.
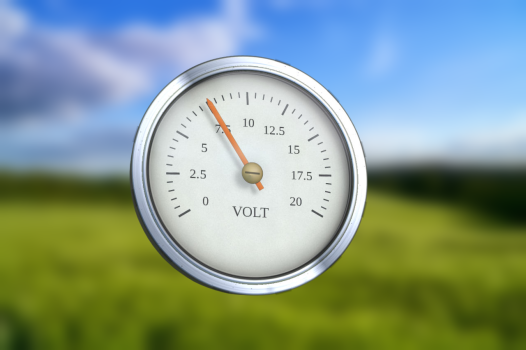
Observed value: {"value": 7.5, "unit": "V"}
